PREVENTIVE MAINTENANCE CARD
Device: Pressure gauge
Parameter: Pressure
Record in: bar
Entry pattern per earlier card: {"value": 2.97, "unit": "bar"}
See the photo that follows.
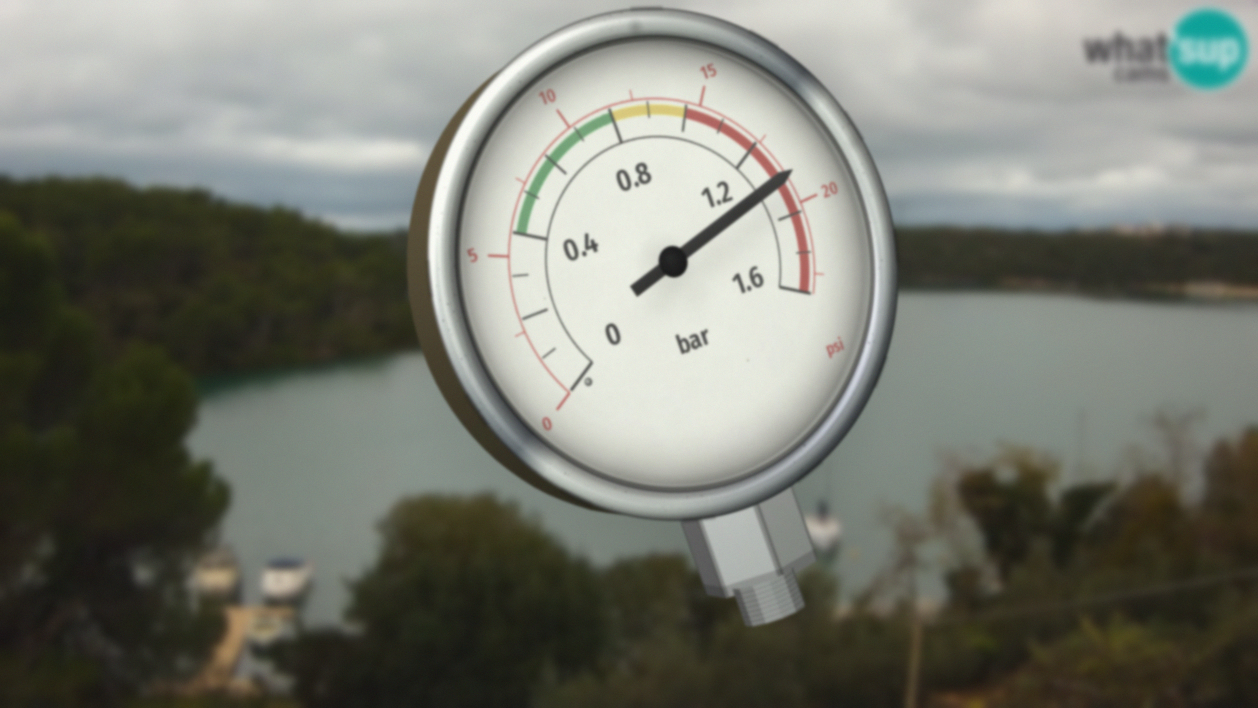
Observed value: {"value": 1.3, "unit": "bar"}
